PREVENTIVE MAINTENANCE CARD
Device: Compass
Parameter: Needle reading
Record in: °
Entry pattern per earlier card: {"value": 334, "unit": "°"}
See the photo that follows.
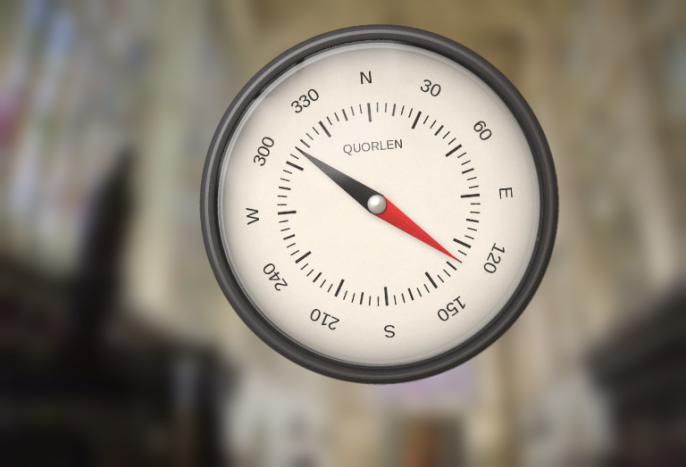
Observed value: {"value": 130, "unit": "°"}
